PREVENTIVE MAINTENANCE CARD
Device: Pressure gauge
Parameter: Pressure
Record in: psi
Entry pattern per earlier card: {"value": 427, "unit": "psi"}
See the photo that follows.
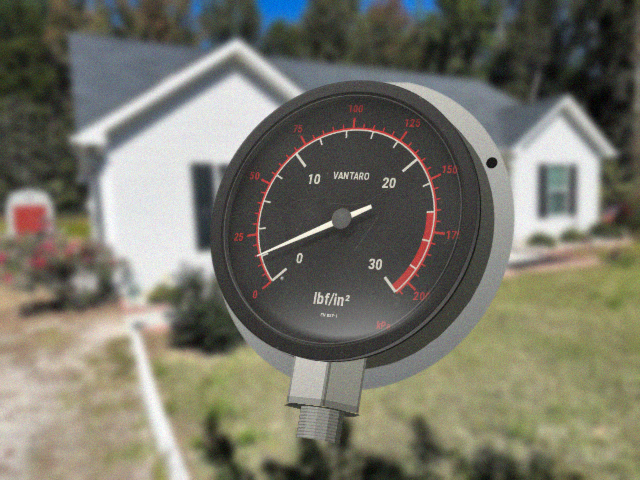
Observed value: {"value": 2, "unit": "psi"}
